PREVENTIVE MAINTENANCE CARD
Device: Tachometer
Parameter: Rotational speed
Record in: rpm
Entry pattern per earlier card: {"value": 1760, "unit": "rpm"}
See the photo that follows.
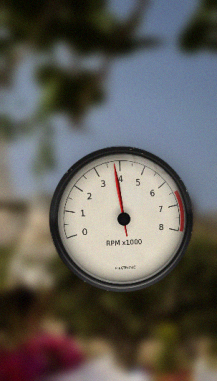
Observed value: {"value": 3750, "unit": "rpm"}
